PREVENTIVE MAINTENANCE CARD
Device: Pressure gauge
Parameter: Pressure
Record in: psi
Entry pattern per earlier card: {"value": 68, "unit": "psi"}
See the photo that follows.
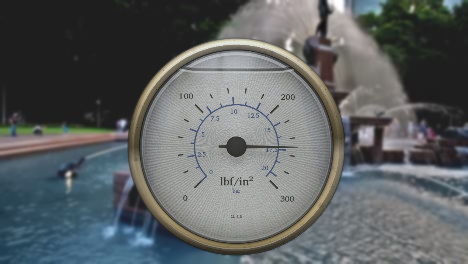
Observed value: {"value": 250, "unit": "psi"}
